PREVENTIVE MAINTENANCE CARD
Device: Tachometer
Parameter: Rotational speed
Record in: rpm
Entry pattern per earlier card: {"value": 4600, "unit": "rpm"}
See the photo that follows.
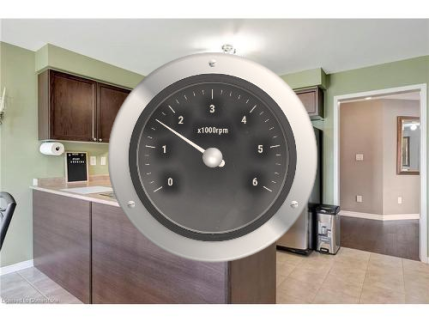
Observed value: {"value": 1600, "unit": "rpm"}
